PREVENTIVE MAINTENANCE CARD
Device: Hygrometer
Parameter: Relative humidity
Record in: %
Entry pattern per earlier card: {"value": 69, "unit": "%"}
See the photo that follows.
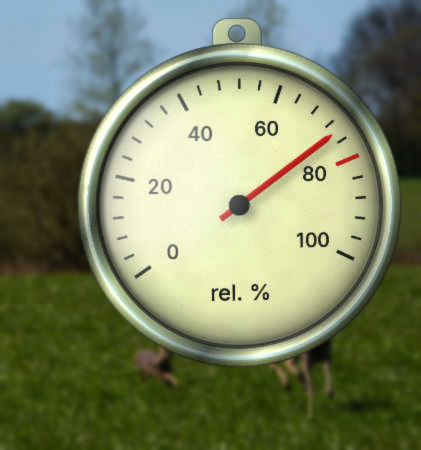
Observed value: {"value": 74, "unit": "%"}
